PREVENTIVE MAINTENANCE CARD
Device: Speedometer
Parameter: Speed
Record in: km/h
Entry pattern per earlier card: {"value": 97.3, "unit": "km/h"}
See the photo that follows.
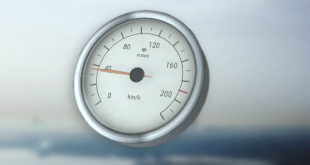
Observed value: {"value": 35, "unit": "km/h"}
